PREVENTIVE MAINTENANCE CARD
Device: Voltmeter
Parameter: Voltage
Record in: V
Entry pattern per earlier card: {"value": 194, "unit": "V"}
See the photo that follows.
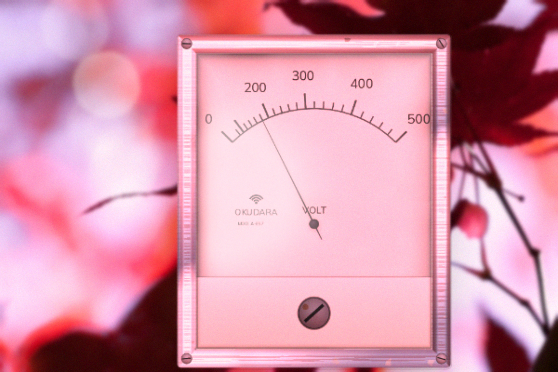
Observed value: {"value": 180, "unit": "V"}
